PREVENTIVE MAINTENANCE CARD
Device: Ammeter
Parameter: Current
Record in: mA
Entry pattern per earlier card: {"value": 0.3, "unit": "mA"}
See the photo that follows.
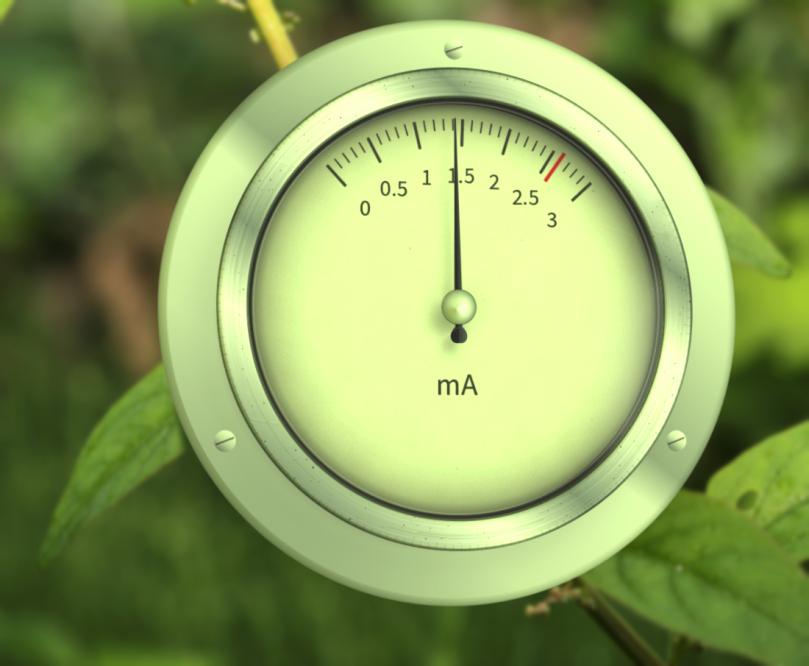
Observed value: {"value": 1.4, "unit": "mA"}
